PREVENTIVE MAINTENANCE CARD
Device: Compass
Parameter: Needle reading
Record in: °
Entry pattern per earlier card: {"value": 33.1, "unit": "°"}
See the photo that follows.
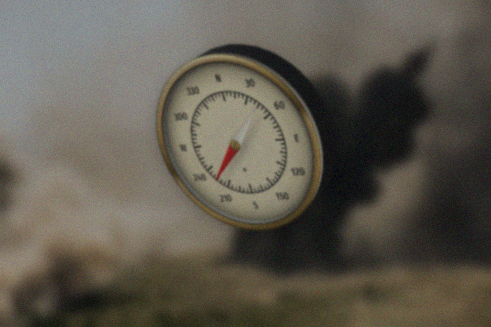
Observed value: {"value": 225, "unit": "°"}
